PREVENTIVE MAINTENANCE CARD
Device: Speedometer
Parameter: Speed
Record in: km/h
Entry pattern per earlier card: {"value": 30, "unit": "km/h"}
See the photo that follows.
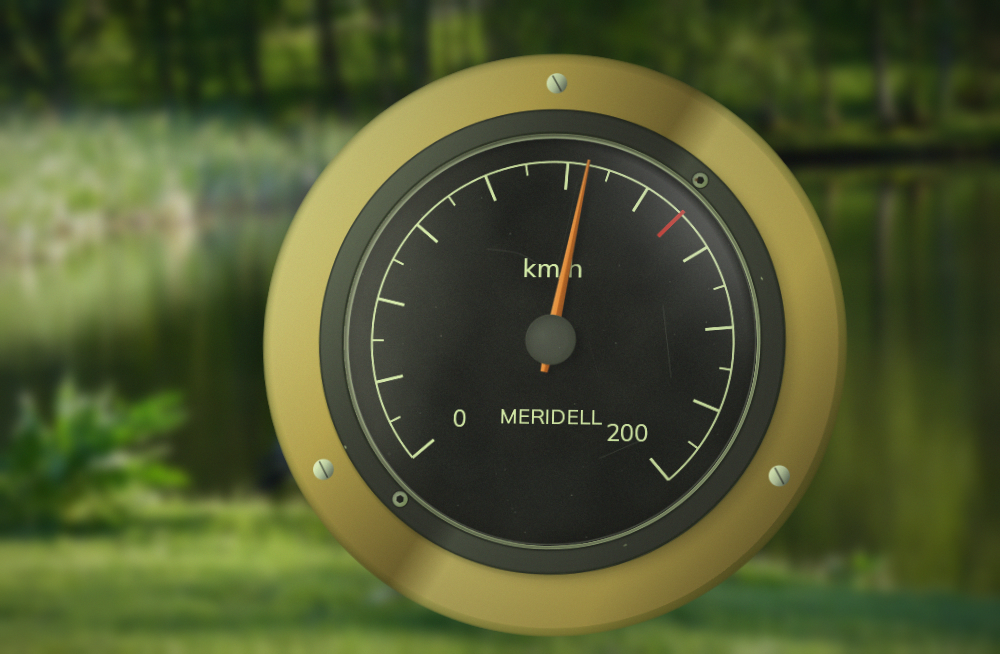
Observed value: {"value": 105, "unit": "km/h"}
